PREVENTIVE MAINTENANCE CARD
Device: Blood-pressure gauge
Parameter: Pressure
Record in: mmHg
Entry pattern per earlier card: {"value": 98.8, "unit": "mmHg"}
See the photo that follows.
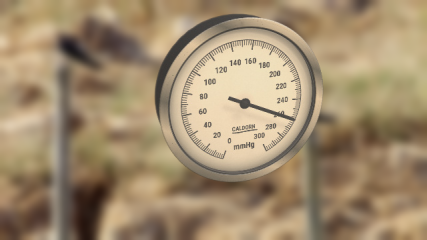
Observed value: {"value": 260, "unit": "mmHg"}
